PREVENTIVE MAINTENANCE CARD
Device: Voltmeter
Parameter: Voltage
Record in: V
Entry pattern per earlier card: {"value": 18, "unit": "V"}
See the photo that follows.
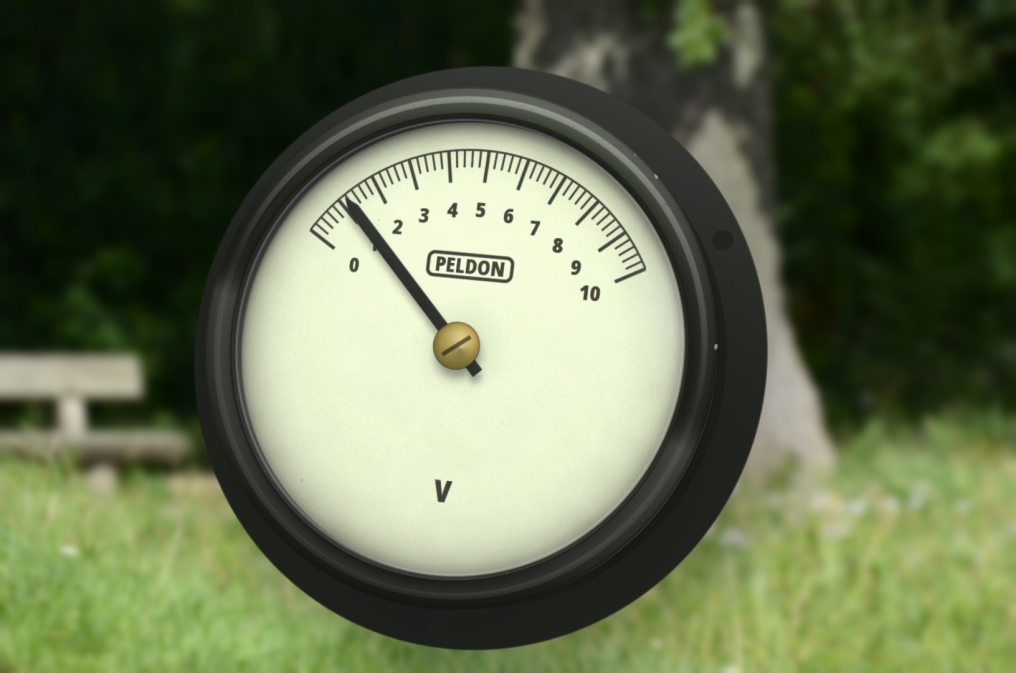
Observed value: {"value": 1.2, "unit": "V"}
